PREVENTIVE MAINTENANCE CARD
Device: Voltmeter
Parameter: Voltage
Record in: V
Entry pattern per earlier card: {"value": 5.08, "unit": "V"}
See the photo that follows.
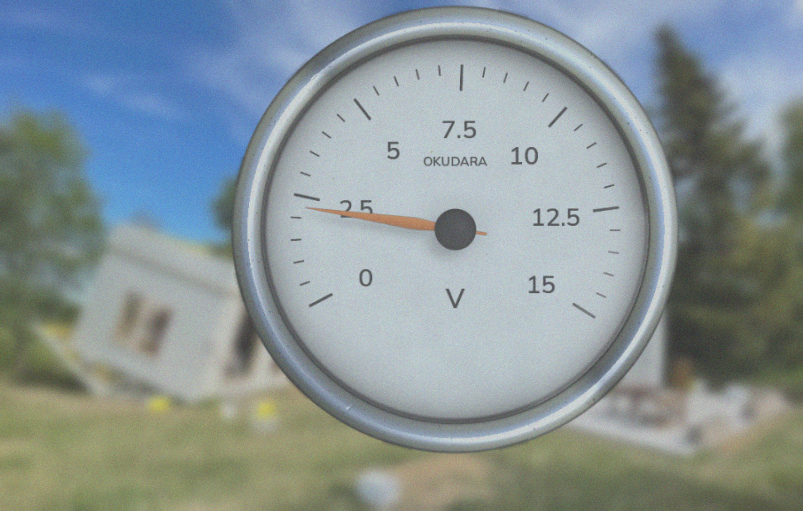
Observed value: {"value": 2.25, "unit": "V"}
